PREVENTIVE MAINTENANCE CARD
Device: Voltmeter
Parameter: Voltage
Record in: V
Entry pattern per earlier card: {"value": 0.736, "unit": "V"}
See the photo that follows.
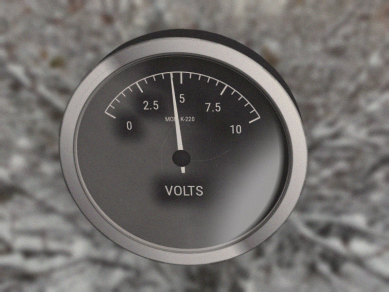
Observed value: {"value": 4.5, "unit": "V"}
